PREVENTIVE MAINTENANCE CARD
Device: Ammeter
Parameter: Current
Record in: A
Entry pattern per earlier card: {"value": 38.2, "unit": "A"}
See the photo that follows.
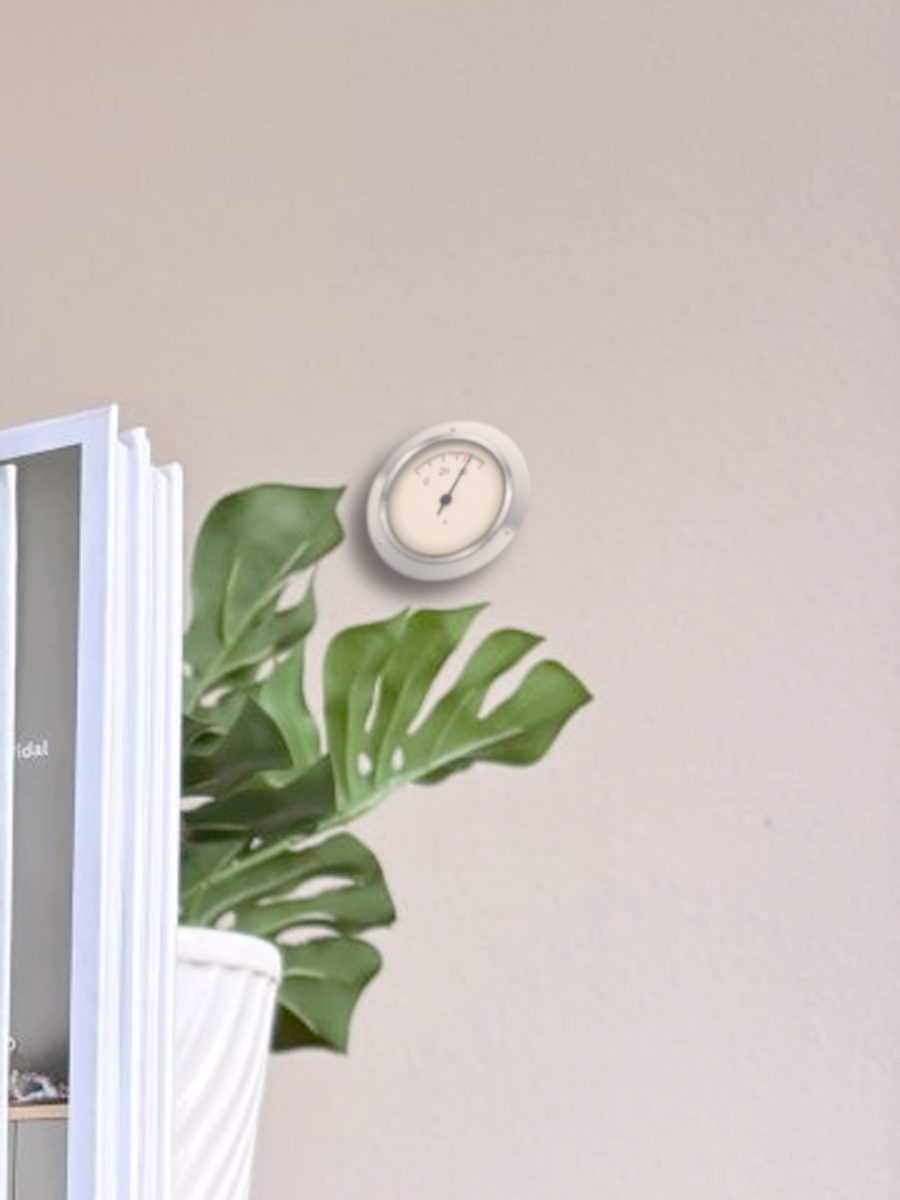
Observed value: {"value": 40, "unit": "A"}
